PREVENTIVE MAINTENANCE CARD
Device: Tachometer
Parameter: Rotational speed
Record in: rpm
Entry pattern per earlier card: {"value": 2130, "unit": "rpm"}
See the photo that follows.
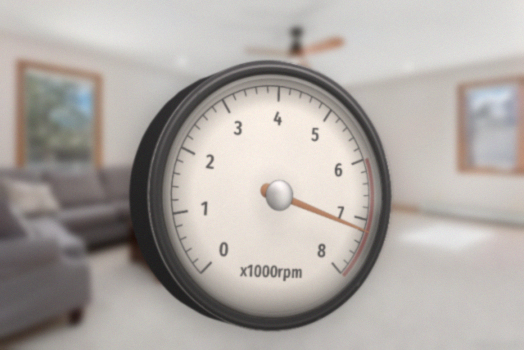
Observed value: {"value": 7200, "unit": "rpm"}
